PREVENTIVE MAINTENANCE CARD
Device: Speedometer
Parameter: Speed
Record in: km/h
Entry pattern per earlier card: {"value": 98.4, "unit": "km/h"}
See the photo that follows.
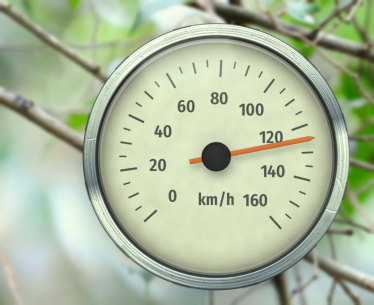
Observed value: {"value": 125, "unit": "km/h"}
